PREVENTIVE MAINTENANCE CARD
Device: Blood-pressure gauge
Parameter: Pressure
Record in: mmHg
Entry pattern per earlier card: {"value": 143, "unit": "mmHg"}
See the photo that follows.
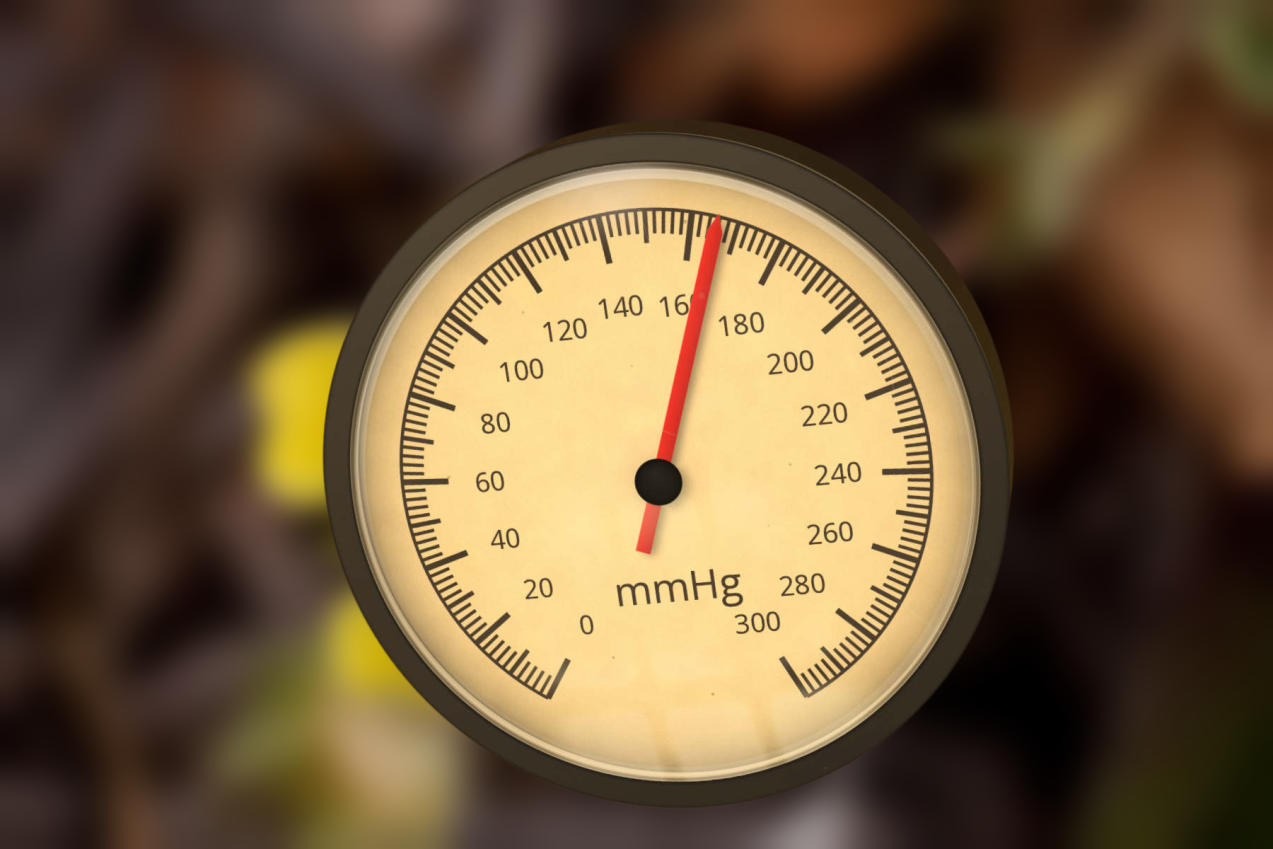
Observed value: {"value": 166, "unit": "mmHg"}
